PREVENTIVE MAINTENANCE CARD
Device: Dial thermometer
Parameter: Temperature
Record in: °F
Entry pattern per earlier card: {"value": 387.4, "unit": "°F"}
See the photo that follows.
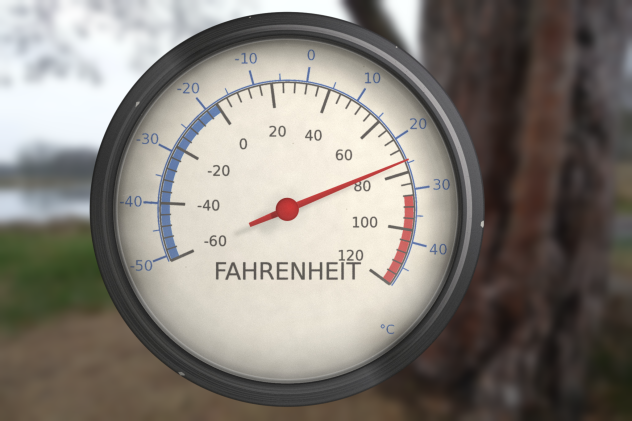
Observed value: {"value": 76, "unit": "°F"}
